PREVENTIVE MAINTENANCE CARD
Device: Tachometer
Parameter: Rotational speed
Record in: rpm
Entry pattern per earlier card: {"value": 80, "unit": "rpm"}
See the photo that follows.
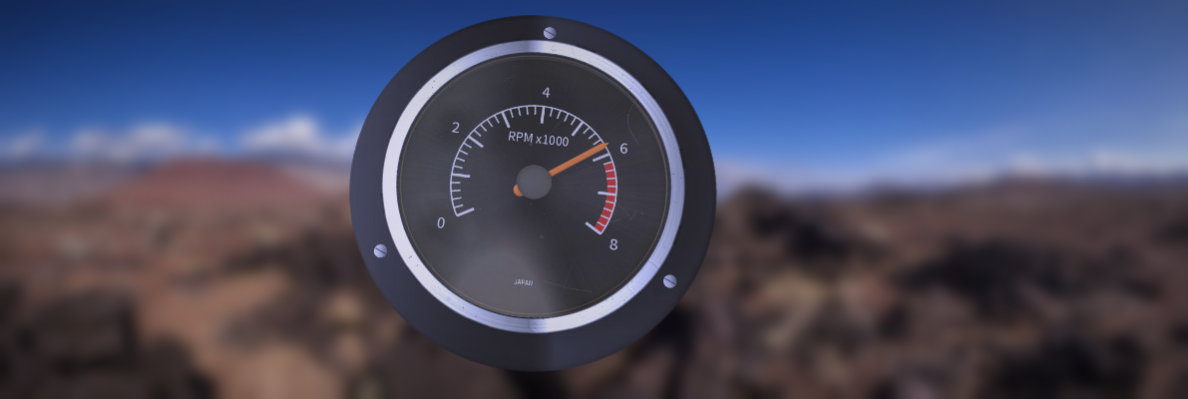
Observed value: {"value": 5800, "unit": "rpm"}
